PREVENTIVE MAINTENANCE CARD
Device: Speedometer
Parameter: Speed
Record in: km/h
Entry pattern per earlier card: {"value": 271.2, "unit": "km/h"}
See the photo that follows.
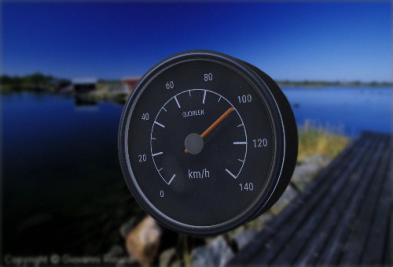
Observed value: {"value": 100, "unit": "km/h"}
